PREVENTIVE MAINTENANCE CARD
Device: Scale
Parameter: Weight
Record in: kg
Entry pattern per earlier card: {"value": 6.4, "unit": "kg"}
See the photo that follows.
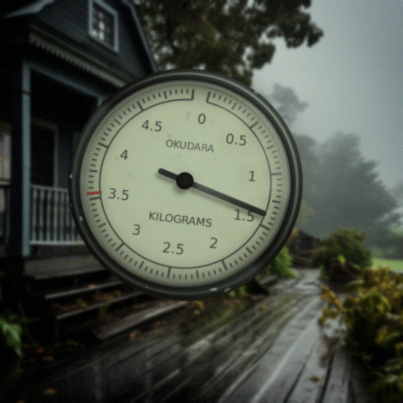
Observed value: {"value": 1.4, "unit": "kg"}
